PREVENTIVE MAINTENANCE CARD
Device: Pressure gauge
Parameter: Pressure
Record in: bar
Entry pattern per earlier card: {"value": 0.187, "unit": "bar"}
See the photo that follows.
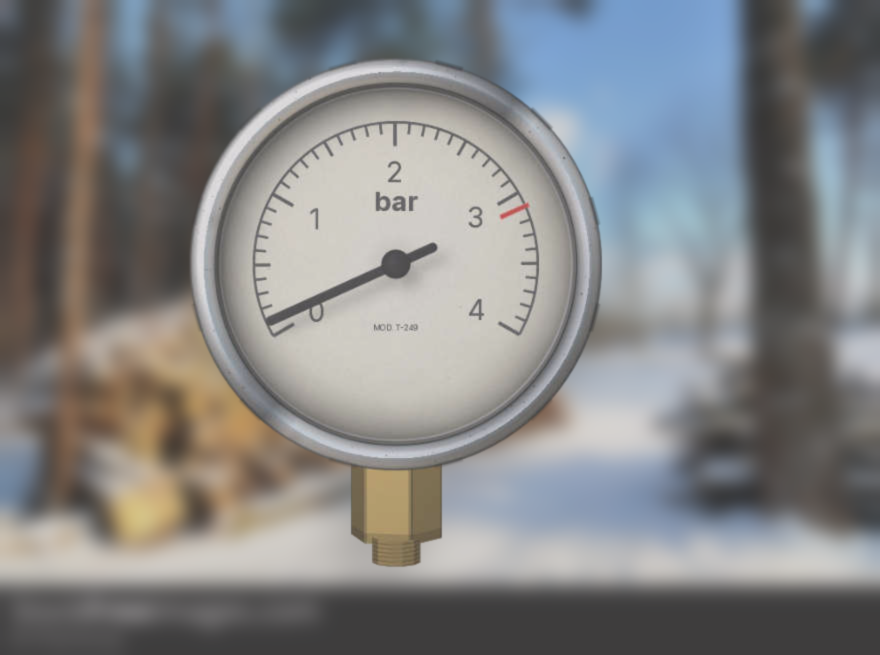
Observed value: {"value": 0.1, "unit": "bar"}
